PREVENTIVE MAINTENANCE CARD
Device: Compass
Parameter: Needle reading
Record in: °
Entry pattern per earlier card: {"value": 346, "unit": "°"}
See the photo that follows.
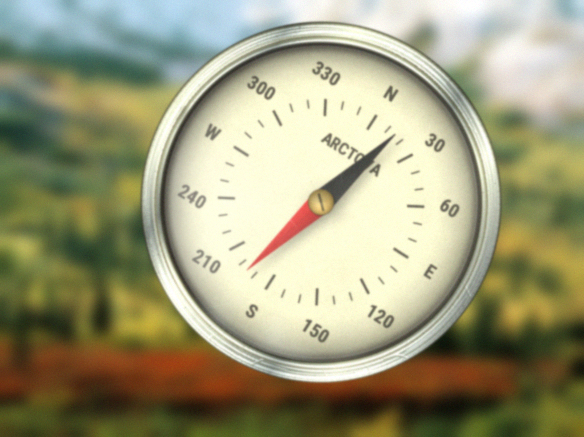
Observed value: {"value": 195, "unit": "°"}
